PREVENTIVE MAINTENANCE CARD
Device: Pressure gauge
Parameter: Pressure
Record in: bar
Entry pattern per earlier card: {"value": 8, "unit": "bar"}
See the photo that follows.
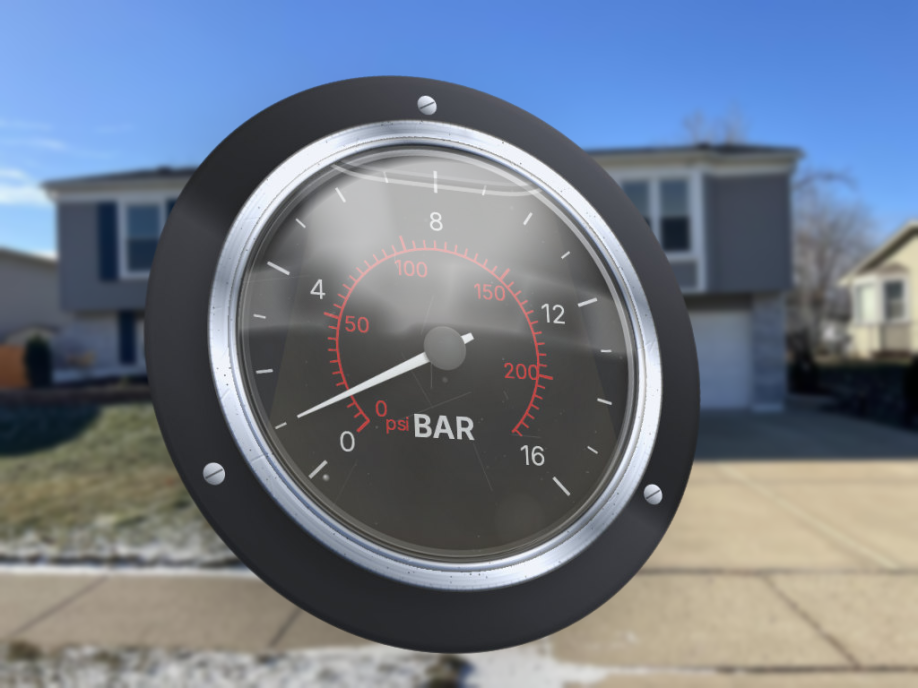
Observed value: {"value": 1, "unit": "bar"}
